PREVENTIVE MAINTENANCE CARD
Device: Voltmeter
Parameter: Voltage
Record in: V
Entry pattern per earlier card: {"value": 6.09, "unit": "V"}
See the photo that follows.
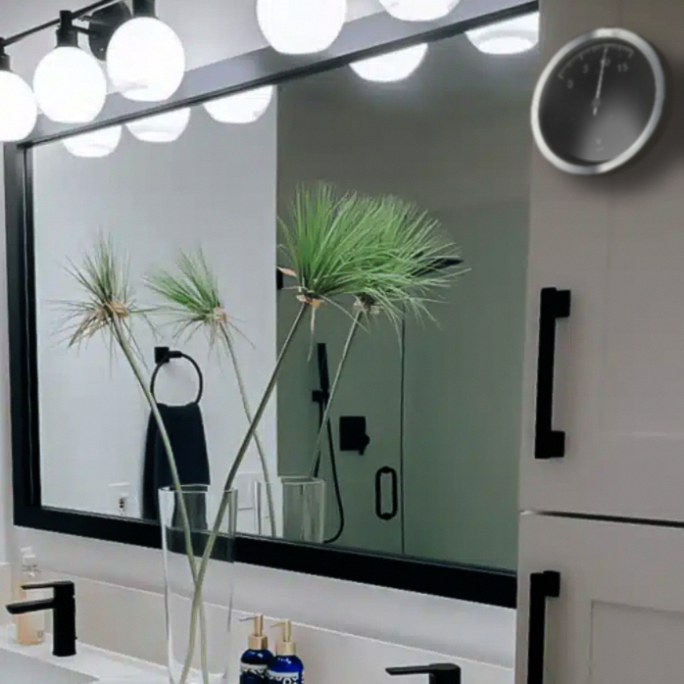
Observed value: {"value": 10, "unit": "V"}
